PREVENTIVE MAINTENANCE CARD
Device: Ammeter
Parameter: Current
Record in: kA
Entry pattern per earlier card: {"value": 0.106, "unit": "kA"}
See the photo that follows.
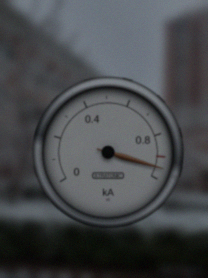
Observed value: {"value": 0.95, "unit": "kA"}
